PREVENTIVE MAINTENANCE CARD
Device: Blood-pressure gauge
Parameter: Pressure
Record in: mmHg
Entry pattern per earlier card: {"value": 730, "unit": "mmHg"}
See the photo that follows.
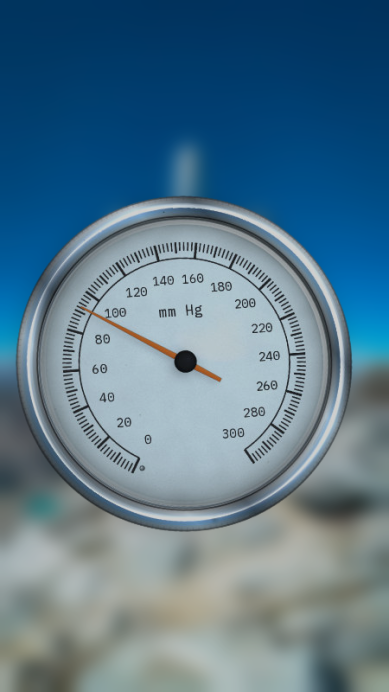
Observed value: {"value": 92, "unit": "mmHg"}
